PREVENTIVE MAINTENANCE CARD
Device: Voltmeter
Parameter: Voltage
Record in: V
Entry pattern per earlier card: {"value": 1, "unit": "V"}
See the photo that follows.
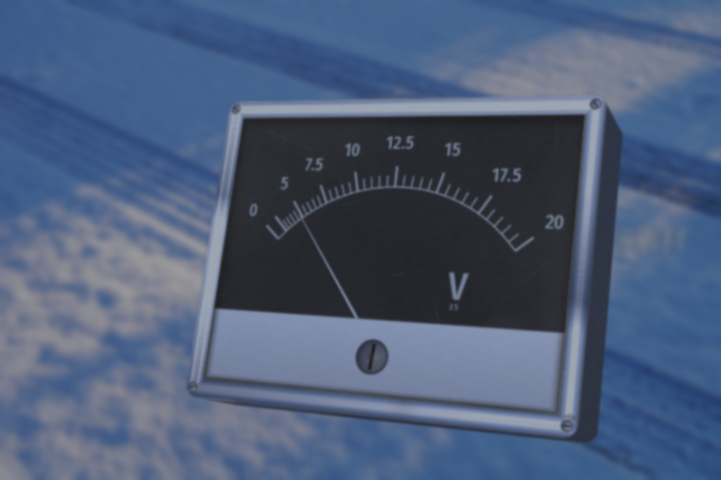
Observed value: {"value": 5, "unit": "V"}
